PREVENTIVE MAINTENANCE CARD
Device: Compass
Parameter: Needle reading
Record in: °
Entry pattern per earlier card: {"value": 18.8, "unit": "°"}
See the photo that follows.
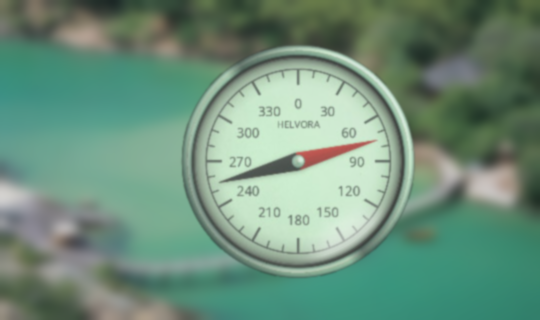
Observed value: {"value": 75, "unit": "°"}
